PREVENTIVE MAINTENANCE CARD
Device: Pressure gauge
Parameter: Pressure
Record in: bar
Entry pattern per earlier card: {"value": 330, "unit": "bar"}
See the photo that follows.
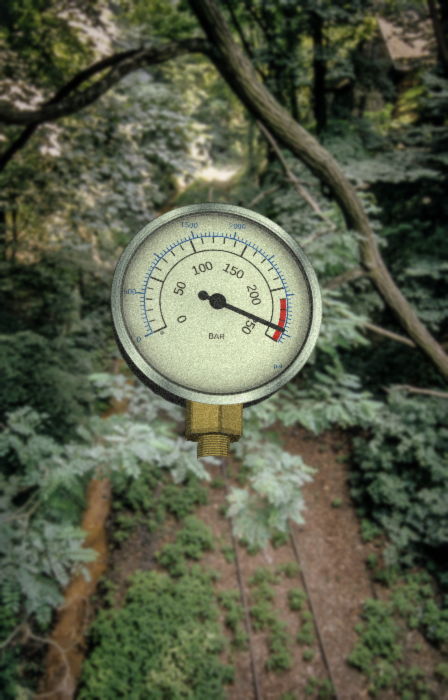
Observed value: {"value": 240, "unit": "bar"}
